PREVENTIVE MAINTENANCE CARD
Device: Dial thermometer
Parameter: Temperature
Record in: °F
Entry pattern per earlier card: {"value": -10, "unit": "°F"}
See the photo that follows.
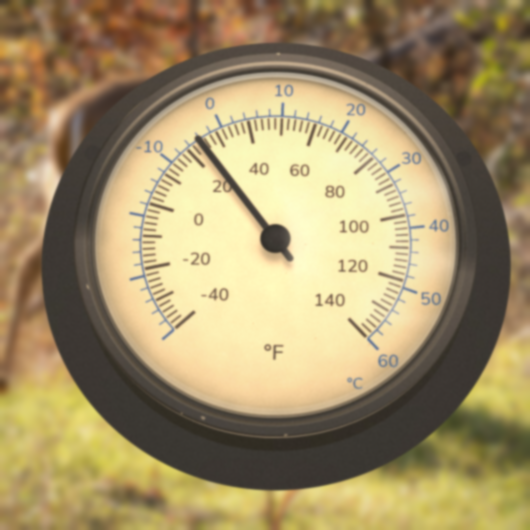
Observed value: {"value": 24, "unit": "°F"}
